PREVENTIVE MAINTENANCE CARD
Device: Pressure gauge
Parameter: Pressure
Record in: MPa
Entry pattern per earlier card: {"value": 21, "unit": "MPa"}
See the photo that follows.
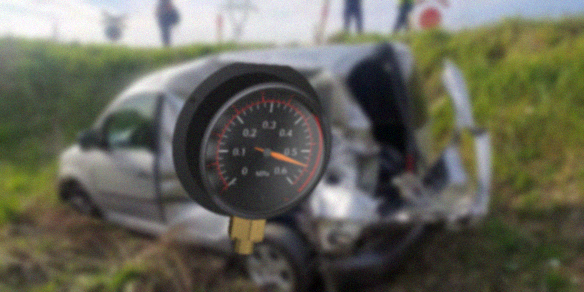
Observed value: {"value": 0.54, "unit": "MPa"}
